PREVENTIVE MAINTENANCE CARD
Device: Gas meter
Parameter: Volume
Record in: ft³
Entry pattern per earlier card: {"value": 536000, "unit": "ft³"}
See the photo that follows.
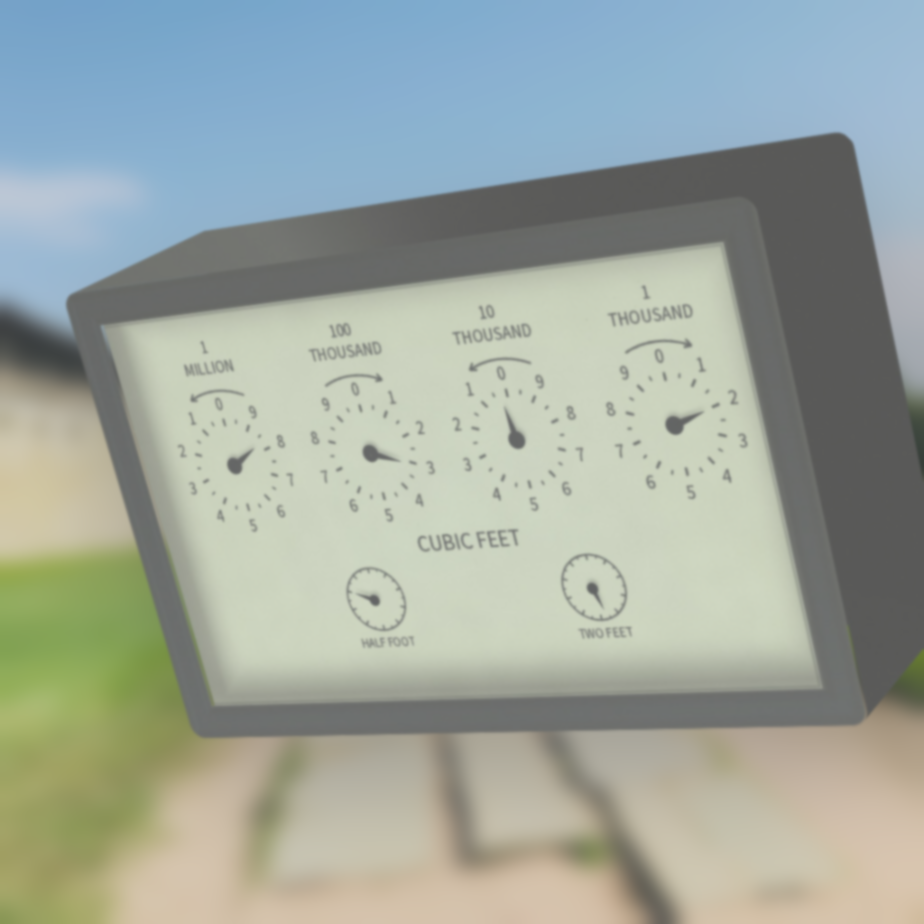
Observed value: {"value": 830200, "unit": "ft³"}
